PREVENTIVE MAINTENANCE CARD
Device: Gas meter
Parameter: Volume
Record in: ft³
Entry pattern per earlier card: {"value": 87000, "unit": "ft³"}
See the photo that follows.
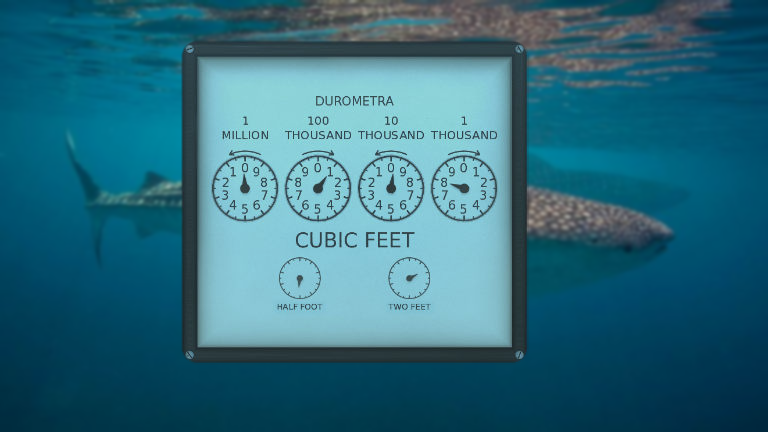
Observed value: {"value": 9800, "unit": "ft³"}
